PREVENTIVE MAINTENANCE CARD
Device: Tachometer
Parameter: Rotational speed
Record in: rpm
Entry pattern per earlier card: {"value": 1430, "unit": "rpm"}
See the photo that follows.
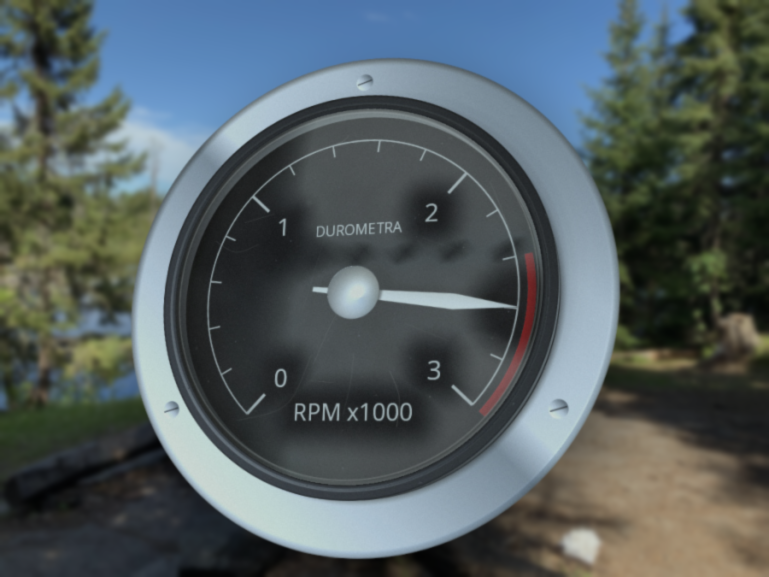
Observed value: {"value": 2600, "unit": "rpm"}
